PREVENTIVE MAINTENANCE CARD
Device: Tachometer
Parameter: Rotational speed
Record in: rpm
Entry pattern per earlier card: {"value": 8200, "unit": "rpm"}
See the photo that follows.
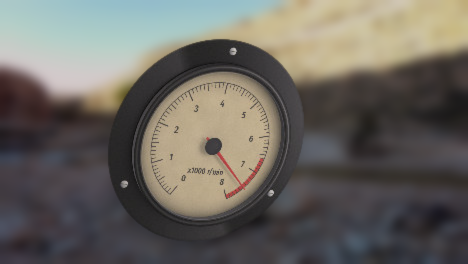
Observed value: {"value": 7500, "unit": "rpm"}
